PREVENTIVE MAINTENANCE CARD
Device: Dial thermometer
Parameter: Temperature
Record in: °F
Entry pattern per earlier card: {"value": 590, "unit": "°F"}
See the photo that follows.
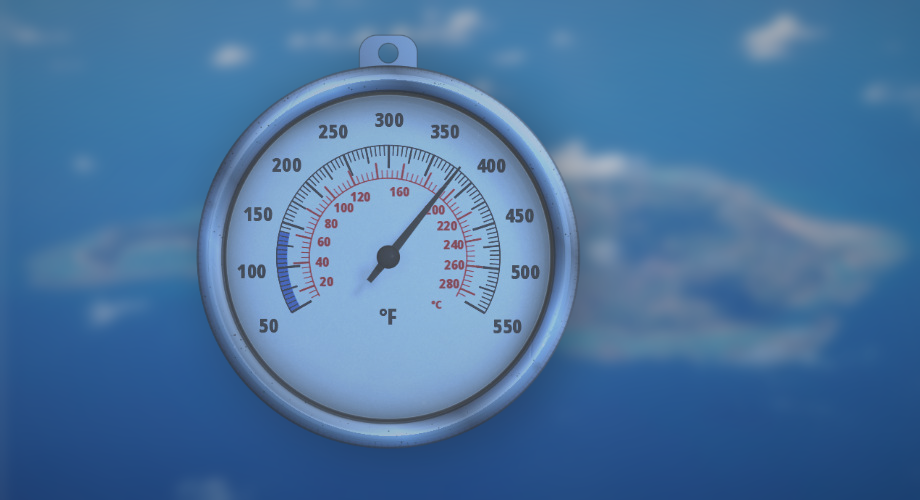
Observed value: {"value": 380, "unit": "°F"}
